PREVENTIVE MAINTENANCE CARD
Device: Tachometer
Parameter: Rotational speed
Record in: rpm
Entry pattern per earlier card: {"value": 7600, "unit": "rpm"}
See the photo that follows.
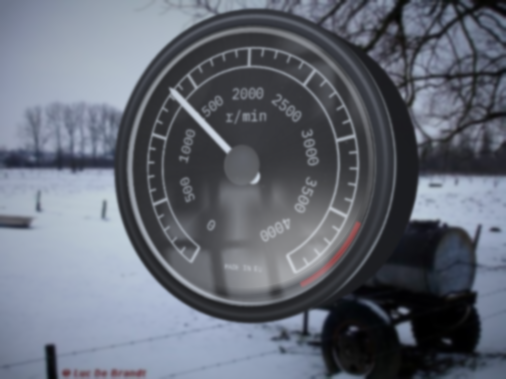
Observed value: {"value": 1350, "unit": "rpm"}
